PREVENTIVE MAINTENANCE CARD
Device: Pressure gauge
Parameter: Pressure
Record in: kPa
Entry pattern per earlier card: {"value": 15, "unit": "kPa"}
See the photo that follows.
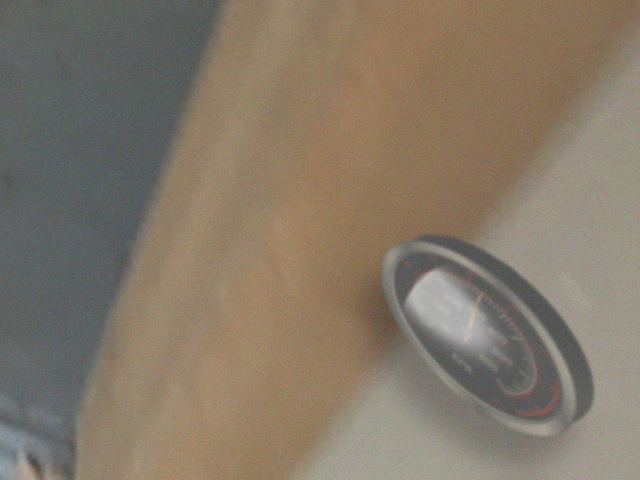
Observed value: {"value": 300, "unit": "kPa"}
